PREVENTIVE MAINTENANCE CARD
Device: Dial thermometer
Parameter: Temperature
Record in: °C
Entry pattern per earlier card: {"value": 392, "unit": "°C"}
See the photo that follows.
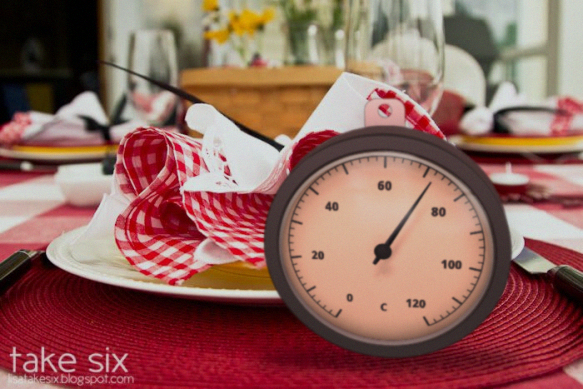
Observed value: {"value": 72, "unit": "°C"}
